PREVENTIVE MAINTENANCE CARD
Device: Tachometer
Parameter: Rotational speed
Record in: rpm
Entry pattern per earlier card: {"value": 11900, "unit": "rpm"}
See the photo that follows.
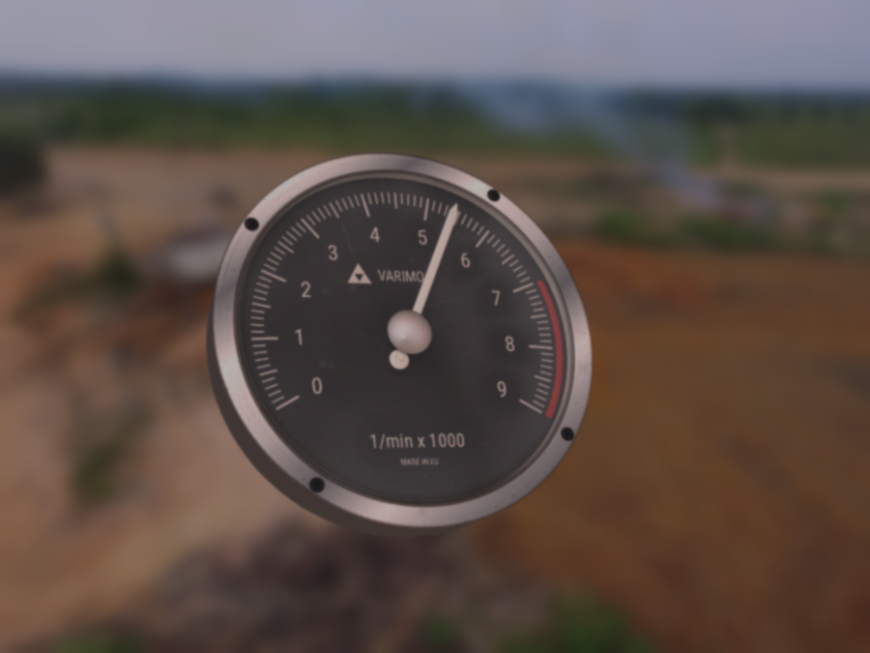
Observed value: {"value": 5400, "unit": "rpm"}
